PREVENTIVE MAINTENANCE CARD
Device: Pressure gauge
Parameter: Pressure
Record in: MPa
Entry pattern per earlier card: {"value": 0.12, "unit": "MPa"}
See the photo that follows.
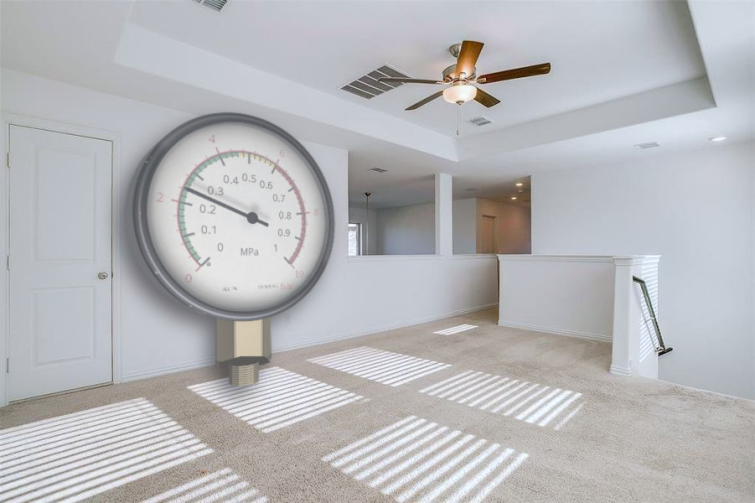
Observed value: {"value": 0.24, "unit": "MPa"}
